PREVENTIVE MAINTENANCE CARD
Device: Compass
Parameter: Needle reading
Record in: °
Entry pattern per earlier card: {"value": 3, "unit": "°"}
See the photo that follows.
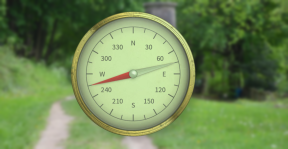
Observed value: {"value": 255, "unit": "°"}
